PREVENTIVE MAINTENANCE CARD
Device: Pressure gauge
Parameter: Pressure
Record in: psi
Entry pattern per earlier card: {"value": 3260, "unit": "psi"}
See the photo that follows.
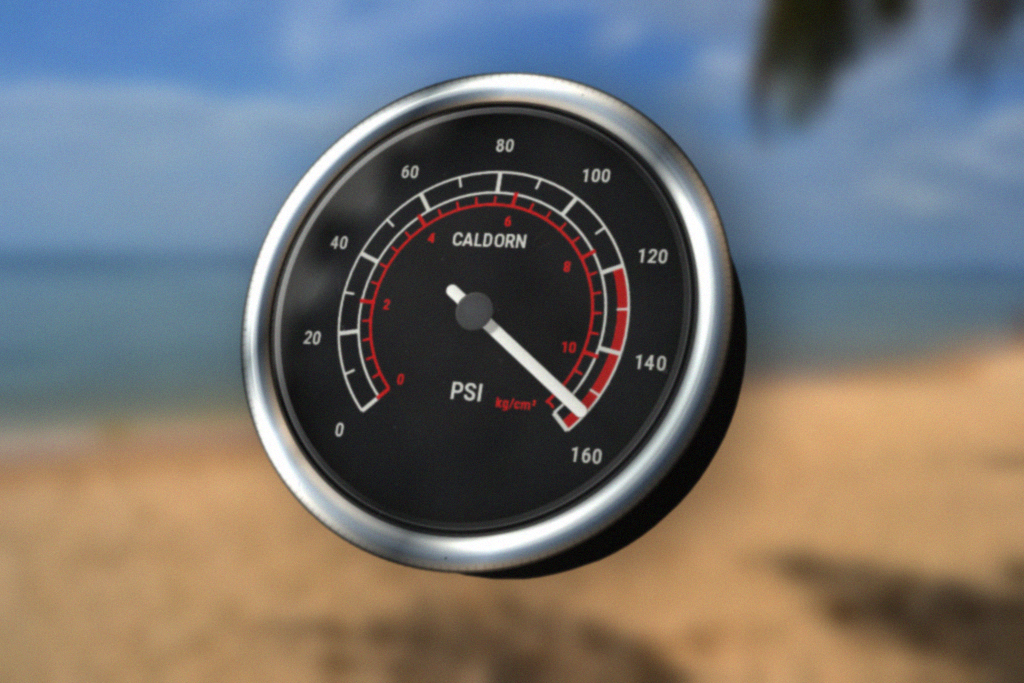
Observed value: {"value": 155, "unit": "psi"}
